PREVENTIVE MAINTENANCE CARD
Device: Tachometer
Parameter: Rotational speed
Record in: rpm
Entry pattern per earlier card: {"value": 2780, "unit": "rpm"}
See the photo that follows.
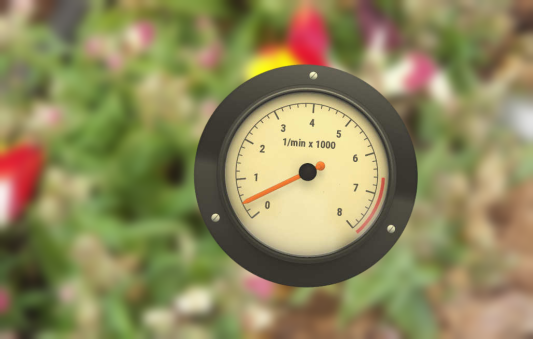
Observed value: {"value": 400, "unit": "rpm"}
